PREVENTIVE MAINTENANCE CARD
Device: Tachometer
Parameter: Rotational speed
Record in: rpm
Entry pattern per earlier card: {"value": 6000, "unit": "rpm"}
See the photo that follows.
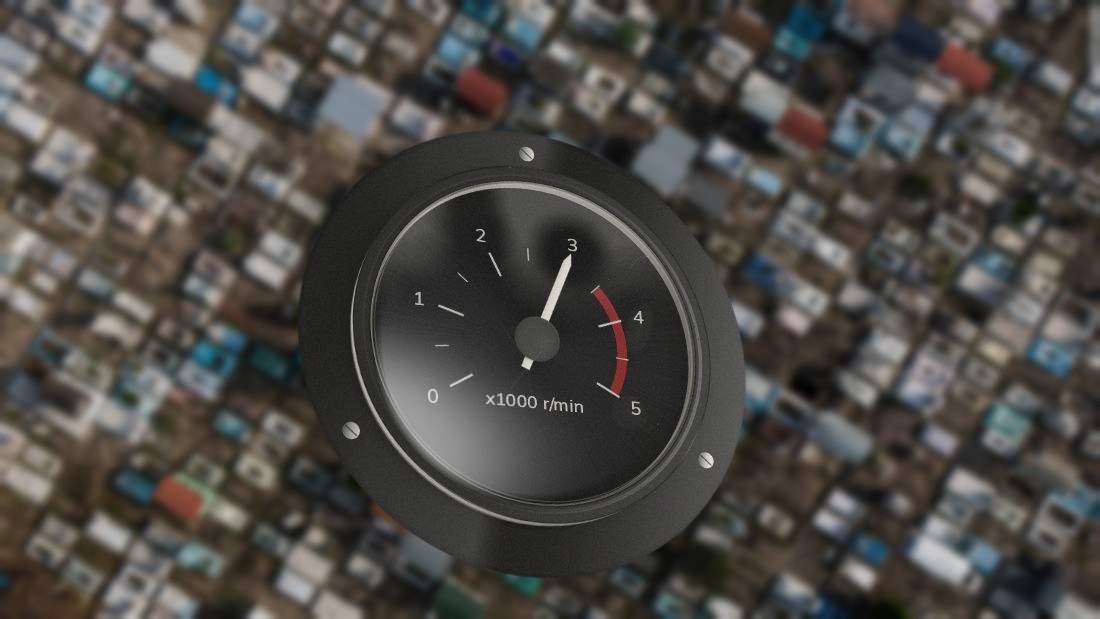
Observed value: {"value": 3000, "unit": "rpm"}
